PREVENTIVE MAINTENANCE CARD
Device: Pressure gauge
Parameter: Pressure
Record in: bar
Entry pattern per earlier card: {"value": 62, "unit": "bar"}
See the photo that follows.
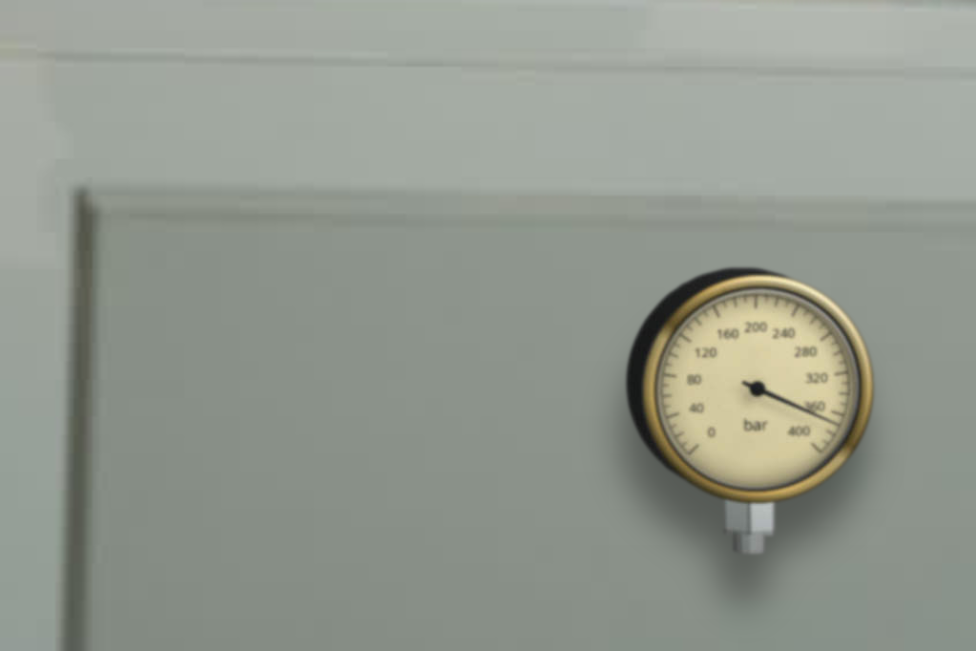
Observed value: {"value": 370, "unit": "bar"}
